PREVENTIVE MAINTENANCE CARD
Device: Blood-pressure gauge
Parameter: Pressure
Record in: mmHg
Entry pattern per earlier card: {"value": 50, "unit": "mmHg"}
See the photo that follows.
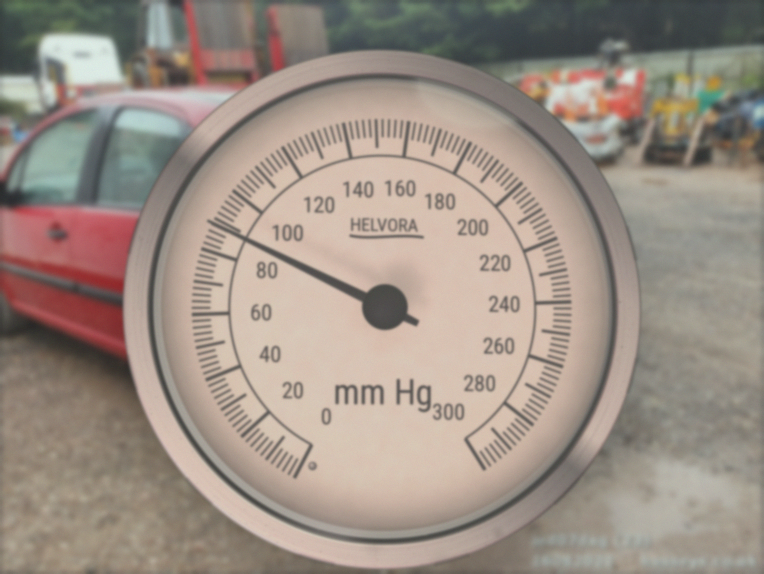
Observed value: {"value": 88, "unit": "mmHg"}
